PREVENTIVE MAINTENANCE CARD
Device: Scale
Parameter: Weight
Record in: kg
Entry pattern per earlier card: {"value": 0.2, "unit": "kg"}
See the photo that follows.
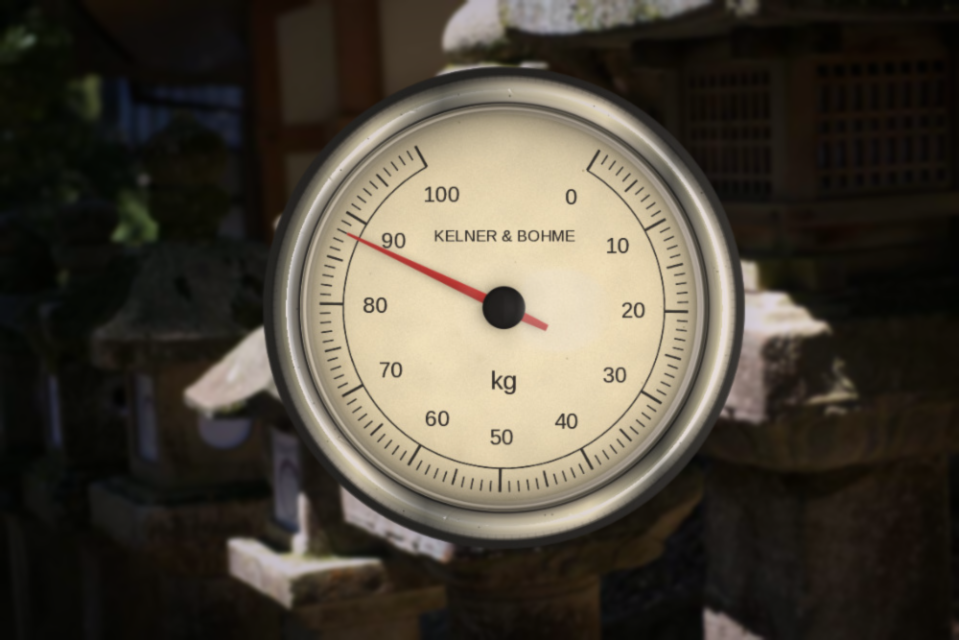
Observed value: {"value": 88, "unit": "kg"}
